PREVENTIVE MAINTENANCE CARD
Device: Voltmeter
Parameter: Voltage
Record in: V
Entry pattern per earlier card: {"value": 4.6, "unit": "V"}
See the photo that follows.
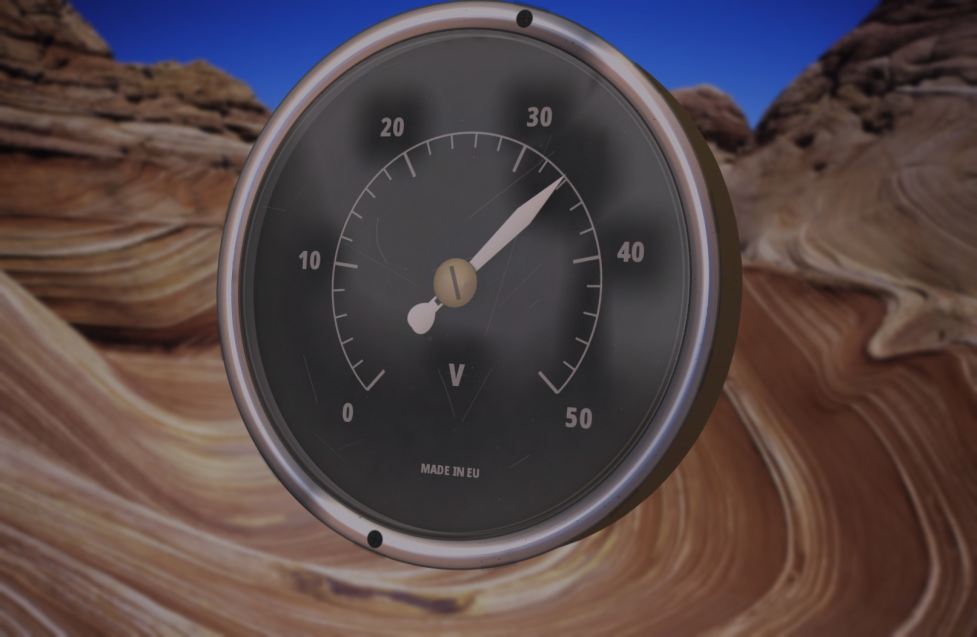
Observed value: {"value": 34, "unit": "V"}
